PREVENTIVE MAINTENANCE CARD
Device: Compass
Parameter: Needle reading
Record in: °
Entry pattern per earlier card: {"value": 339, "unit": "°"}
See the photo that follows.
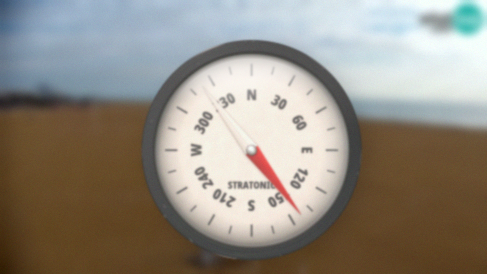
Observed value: {"value": 142.5, "unit": "°"}
